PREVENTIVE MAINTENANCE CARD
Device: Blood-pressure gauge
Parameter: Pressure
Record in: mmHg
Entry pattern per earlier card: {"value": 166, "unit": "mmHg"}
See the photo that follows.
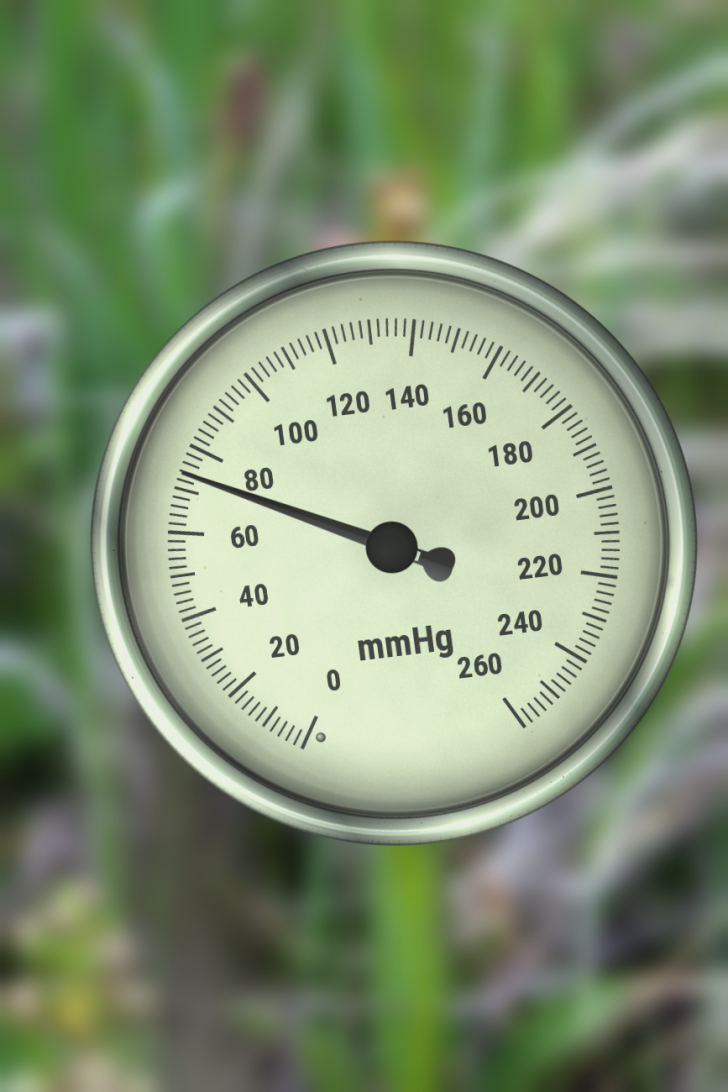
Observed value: {"value": 74, "unit": "mmHg"}
